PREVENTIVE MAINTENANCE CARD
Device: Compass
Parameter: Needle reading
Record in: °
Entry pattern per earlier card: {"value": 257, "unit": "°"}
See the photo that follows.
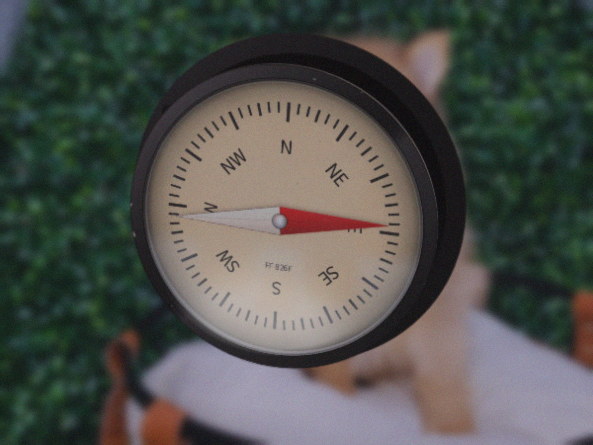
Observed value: {"value": 85, "unit": "°"}
